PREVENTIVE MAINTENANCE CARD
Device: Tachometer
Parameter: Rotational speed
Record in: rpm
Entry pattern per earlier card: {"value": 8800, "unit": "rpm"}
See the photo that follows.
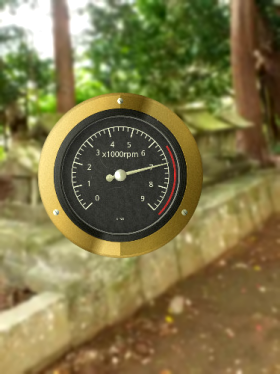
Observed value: {"value": 7000, "unit": "rpm"}
